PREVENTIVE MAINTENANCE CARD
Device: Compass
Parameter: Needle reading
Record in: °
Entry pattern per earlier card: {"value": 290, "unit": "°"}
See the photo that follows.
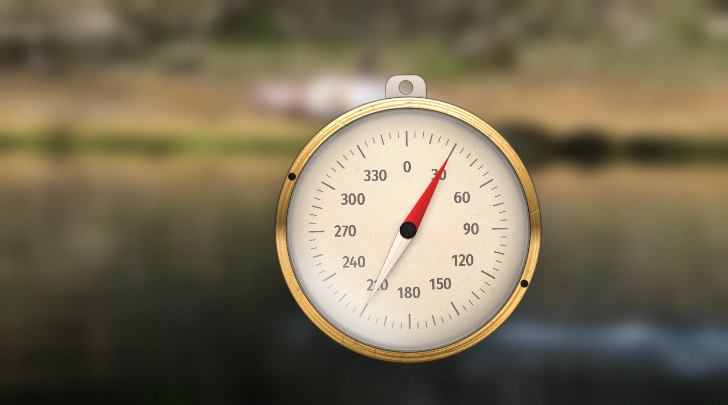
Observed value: {"value": 30, "unit": "°"}
